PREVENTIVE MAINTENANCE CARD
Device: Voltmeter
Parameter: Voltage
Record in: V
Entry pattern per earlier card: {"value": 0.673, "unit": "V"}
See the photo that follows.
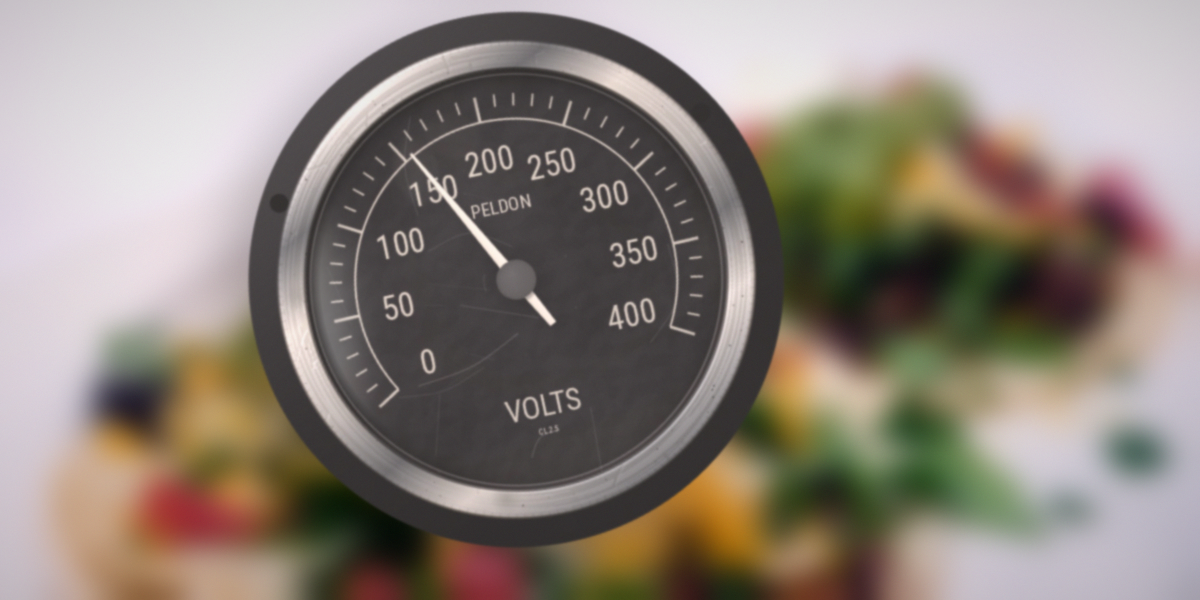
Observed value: {"value": 155, "unit": "V"}
